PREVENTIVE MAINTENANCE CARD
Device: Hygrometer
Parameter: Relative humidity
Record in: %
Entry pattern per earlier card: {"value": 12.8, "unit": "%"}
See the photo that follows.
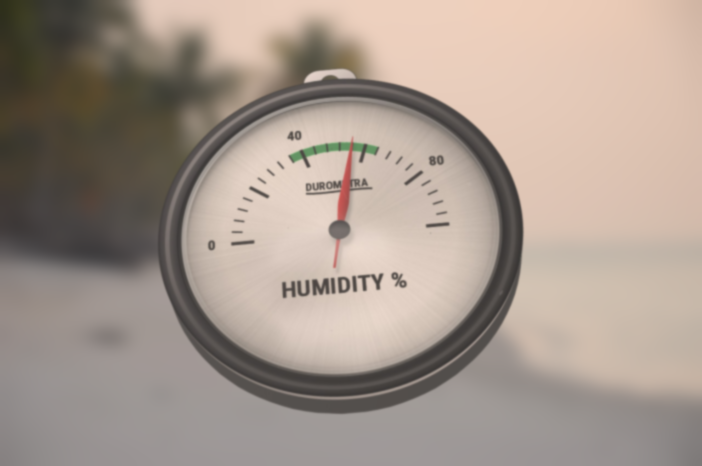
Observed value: {"value": 56, "unit": "%"}
